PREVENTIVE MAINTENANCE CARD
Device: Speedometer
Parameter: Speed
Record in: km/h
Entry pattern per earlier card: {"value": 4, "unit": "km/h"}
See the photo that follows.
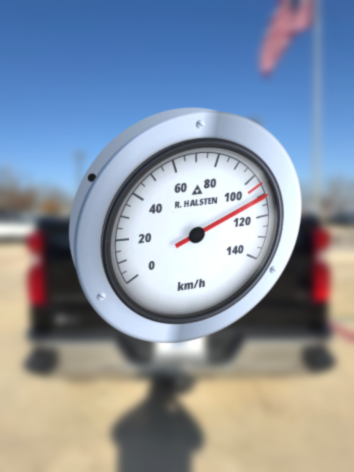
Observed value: {"value": 110, "unit": "km/h"}
